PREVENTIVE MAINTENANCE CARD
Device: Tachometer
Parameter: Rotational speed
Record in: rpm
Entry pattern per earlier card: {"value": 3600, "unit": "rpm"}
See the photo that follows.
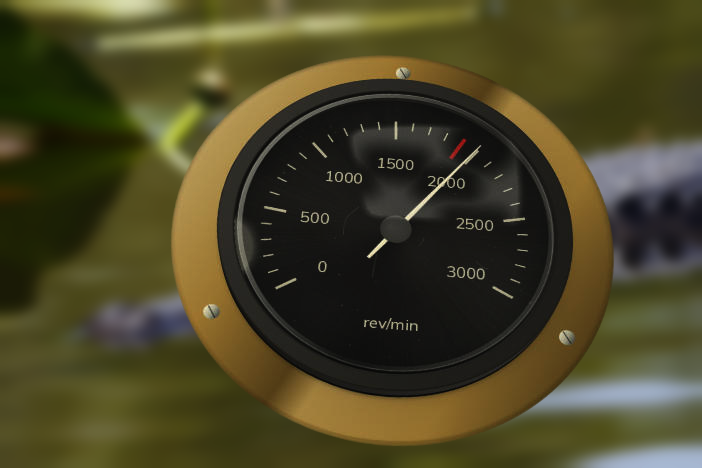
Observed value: {"value": 2000, "unit": "rpm"}
